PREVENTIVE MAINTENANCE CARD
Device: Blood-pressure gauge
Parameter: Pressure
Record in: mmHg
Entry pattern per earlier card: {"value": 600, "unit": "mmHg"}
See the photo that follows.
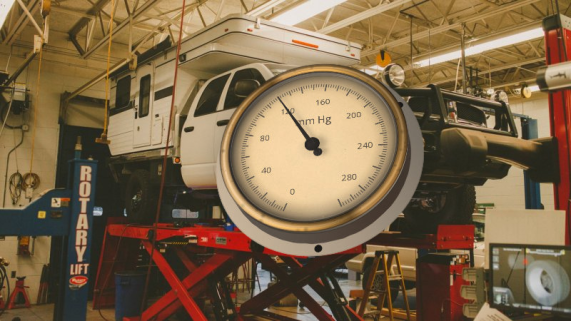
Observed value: {"value": 120, "unit": "mmHg"}
